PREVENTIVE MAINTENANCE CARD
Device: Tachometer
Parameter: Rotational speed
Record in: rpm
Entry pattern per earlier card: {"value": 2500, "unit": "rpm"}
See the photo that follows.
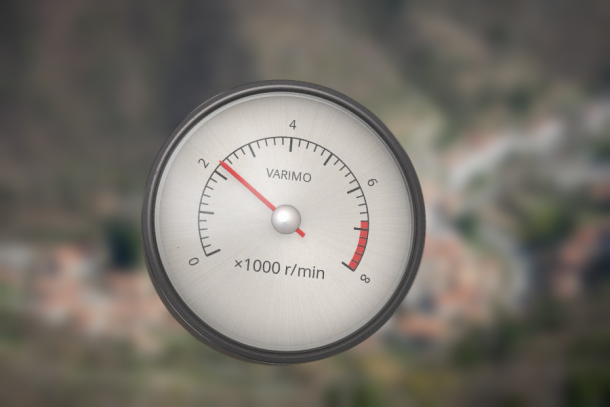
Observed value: {"value": 2200, "unit": "rpm"}
